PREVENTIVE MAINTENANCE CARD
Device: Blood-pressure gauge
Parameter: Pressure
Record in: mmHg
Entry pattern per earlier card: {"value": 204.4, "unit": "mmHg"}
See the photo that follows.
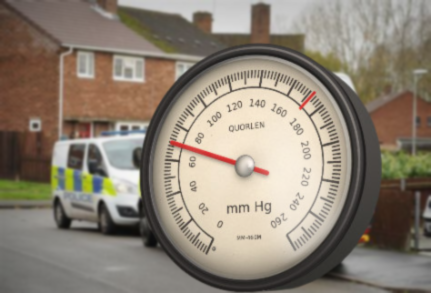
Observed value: {"value": 70, "unit": "mmHg"}
